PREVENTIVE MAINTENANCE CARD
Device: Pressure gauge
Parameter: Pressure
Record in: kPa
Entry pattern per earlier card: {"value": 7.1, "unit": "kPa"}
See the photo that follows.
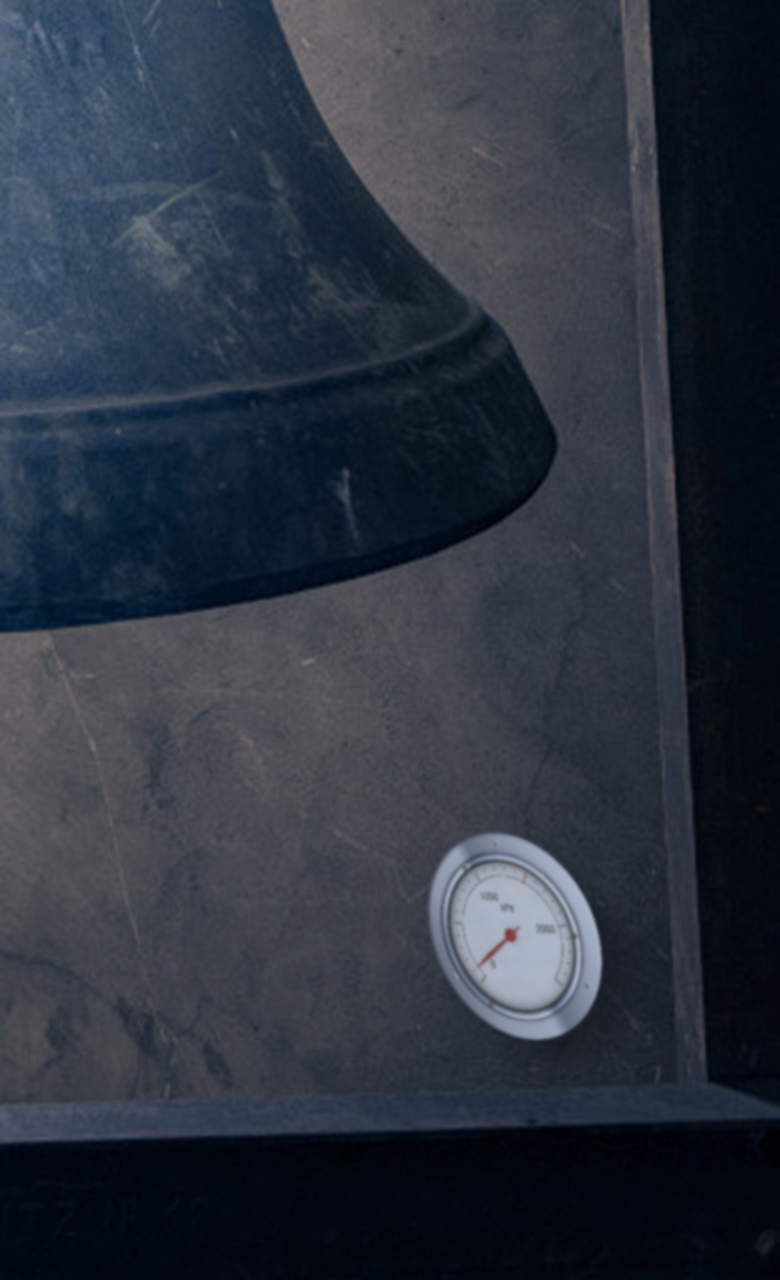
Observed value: {"value": 100, "unit": "kPa"}
